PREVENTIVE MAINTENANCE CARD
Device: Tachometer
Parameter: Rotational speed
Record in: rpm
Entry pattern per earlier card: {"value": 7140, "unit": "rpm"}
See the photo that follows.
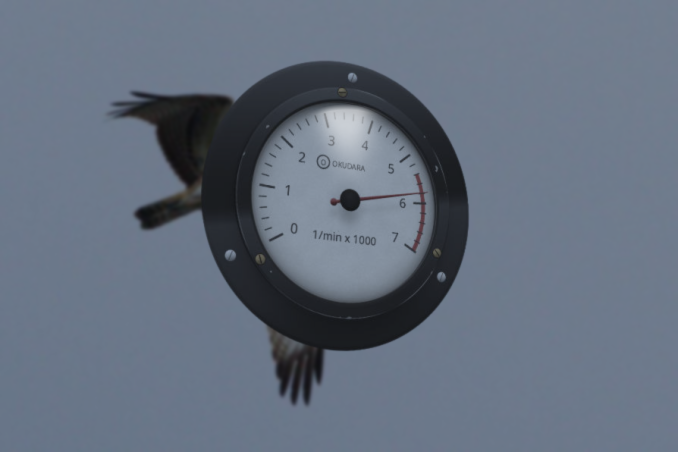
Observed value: {"value": 5800, "unit": "rpm"}
